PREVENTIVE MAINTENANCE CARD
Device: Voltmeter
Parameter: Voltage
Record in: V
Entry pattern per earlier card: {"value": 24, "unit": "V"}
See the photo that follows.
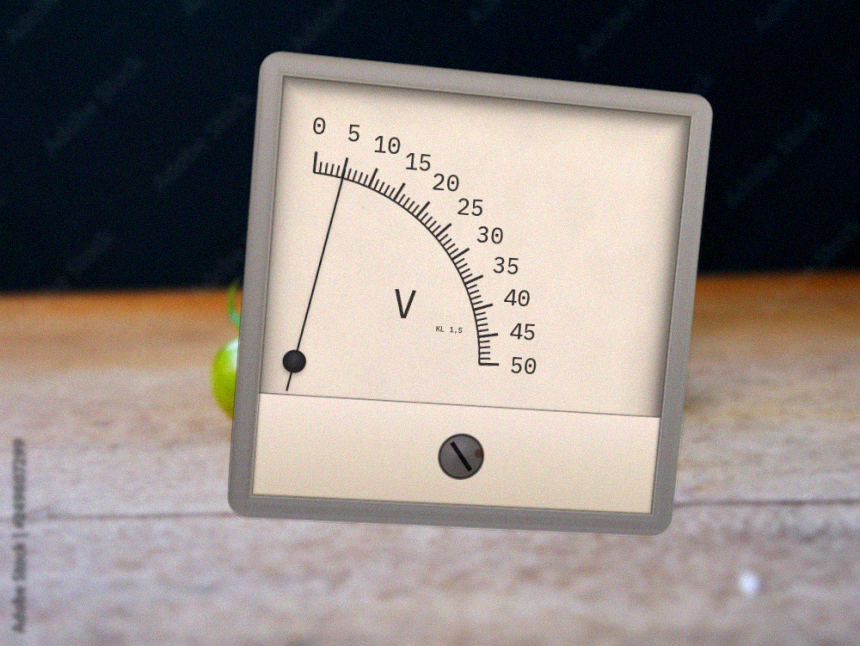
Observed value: {"value": 5, "unit": "V"}
